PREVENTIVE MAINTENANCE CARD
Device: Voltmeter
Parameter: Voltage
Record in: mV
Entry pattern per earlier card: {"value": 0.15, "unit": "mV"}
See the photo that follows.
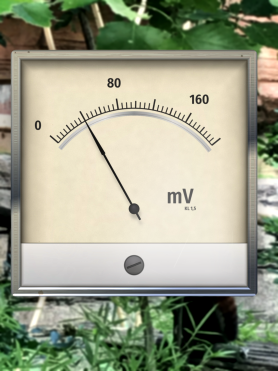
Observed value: {"value": 40, "unit": "mV"}
